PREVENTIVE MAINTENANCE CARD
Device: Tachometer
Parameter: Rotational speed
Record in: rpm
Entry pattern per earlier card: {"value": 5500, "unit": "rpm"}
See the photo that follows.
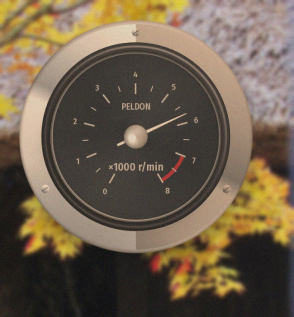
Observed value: {"value": 5750, "unit": "rpm"}
